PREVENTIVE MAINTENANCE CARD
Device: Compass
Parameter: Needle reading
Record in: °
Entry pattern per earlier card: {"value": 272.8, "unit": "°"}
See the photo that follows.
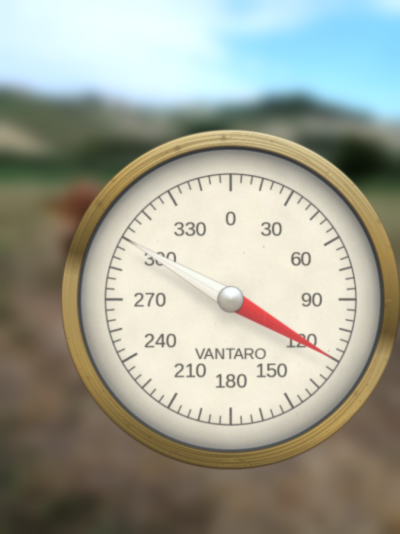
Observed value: {"value": 120, "unit": "°"}
